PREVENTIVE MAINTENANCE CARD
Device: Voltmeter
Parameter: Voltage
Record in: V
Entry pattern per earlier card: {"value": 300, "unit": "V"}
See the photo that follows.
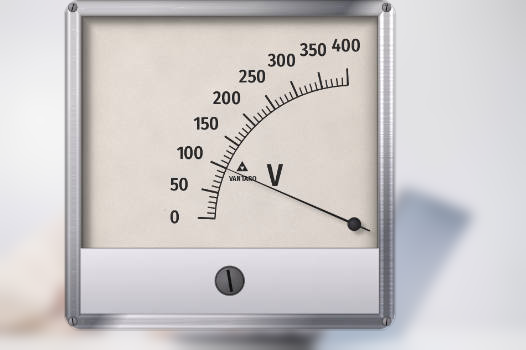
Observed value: {"value": 100, "unit": "V"}
